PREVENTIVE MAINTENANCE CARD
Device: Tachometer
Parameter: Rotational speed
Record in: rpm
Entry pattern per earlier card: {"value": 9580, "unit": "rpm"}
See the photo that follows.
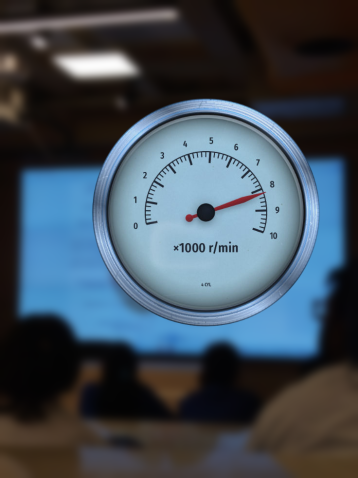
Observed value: {"value": 8200, "unit": "rpm"}
